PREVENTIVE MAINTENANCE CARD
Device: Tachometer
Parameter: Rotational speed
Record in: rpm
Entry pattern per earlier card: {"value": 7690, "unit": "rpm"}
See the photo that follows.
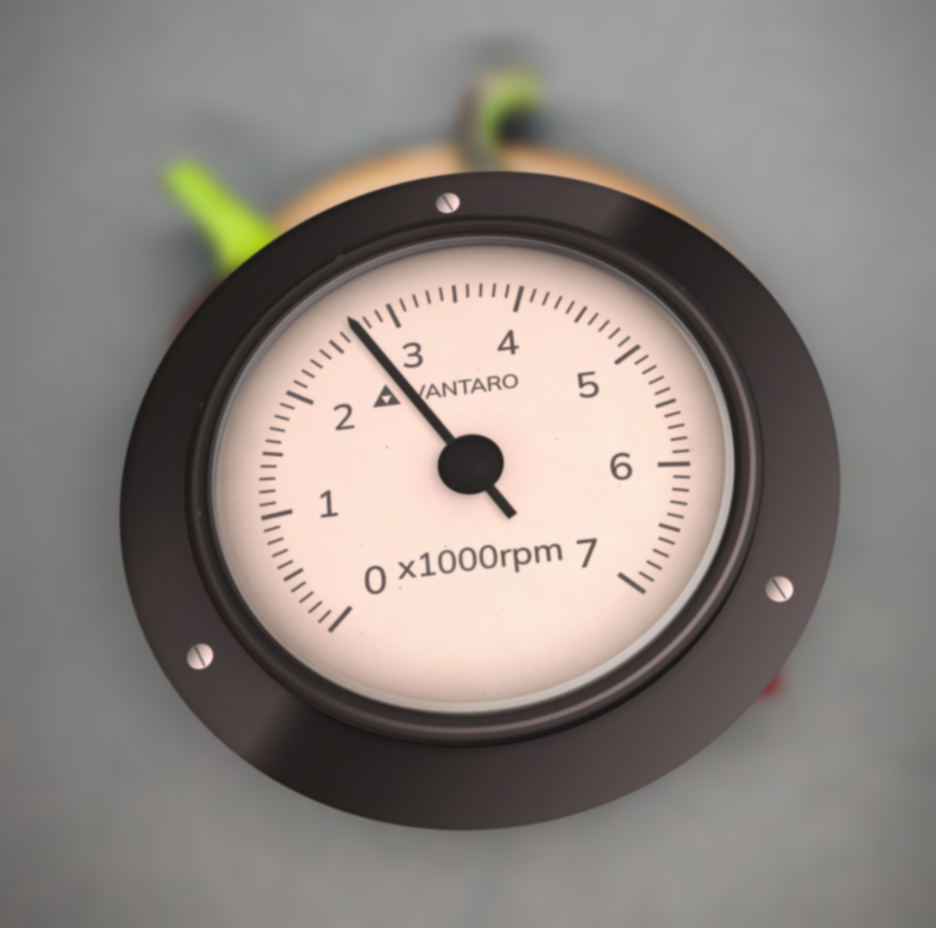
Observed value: {"value": 2700, "unit": "rpm"}
